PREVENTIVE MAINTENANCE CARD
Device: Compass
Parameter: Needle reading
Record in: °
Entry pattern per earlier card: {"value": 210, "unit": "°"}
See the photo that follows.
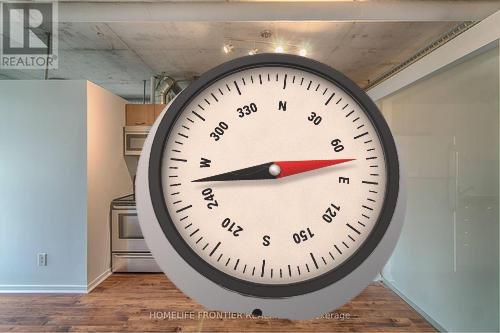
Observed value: {"value": 75, "unit": "°"}
